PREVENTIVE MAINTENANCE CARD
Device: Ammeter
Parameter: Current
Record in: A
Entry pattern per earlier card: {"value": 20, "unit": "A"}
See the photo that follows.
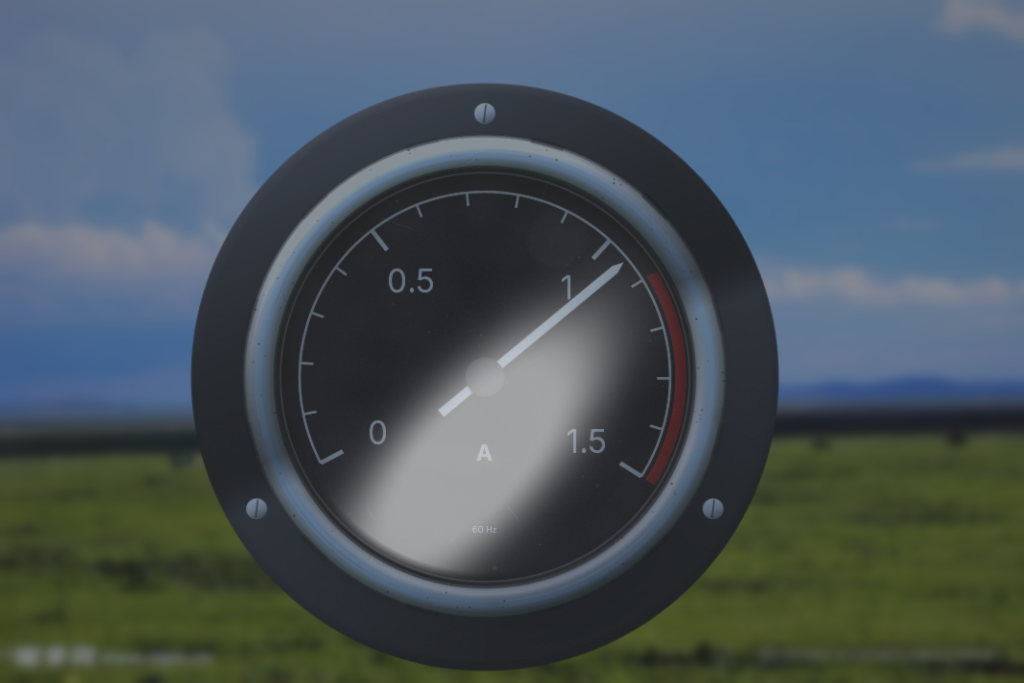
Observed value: {"value": 1.05, "unit": "A"}
